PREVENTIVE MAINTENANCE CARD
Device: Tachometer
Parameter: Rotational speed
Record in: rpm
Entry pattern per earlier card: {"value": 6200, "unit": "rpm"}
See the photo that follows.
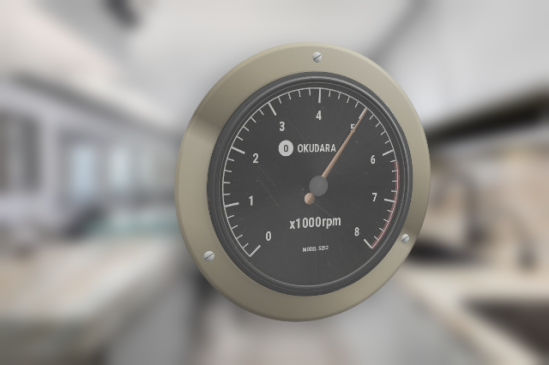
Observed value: {"value": 5000, "unit": "rpm"}
